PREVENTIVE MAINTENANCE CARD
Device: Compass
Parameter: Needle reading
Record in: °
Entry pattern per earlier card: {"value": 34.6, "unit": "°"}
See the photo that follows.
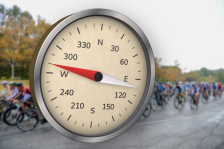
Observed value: {"value": 280, "unit": "°"}
